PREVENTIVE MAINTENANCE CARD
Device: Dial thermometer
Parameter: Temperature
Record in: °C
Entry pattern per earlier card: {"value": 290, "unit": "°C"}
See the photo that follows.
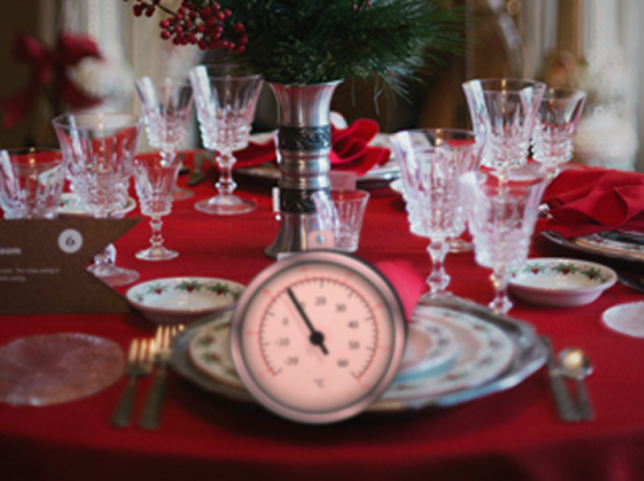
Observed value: {"value": 10, "unit": "°C"}
